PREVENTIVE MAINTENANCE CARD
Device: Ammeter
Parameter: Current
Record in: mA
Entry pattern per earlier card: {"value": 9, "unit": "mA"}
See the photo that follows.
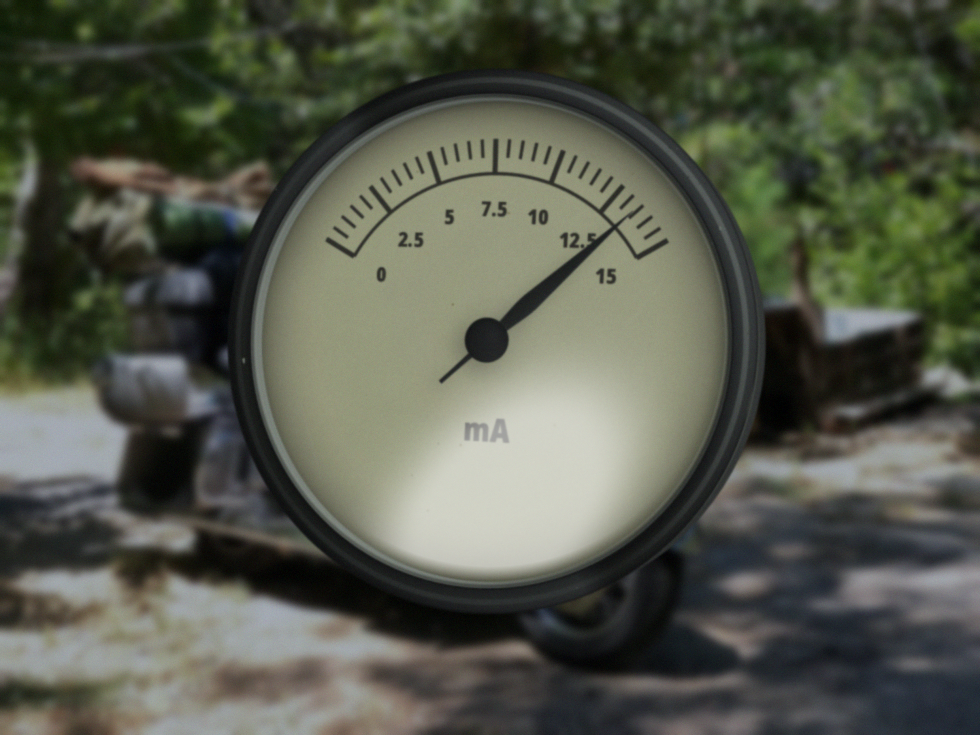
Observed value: {"value": 13.5, "unit": "mA"}
